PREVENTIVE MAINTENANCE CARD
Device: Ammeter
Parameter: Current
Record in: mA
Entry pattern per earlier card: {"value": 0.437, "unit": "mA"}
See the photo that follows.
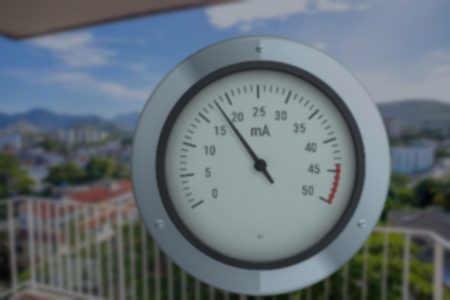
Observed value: {"value": 18, "unit": "mA"}
